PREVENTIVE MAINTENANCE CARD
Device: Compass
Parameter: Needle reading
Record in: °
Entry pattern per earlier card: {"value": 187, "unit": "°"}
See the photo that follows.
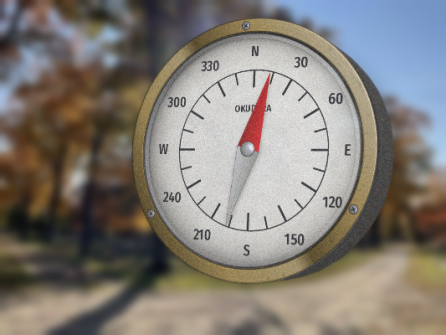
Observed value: {"value": 15, "unit": "°"}
